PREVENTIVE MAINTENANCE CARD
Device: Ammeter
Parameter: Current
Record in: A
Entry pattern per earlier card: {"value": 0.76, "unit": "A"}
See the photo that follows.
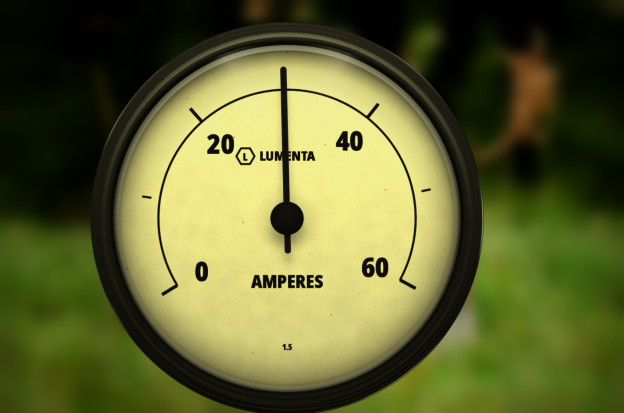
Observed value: {"value": 30, "unit": "A"}
